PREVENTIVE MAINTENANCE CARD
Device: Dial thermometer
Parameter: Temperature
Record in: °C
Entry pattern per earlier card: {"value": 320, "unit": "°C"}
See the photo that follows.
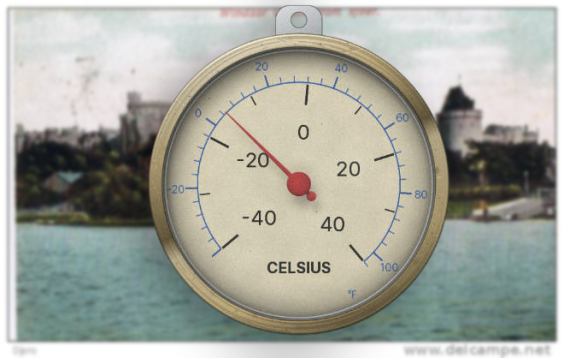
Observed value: {"value": -15, "unit": "°C"}
